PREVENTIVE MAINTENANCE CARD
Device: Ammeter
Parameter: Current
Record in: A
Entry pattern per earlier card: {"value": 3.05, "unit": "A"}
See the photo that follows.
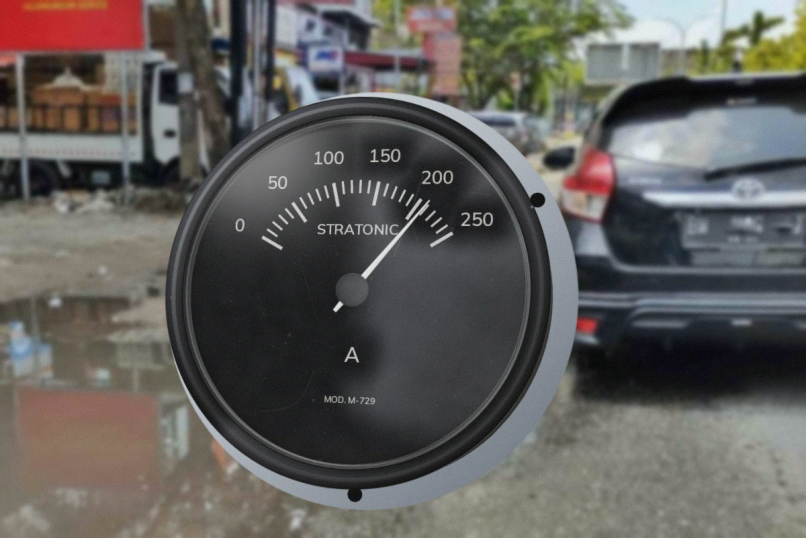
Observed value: {"value": 210, "unit": "A"}
